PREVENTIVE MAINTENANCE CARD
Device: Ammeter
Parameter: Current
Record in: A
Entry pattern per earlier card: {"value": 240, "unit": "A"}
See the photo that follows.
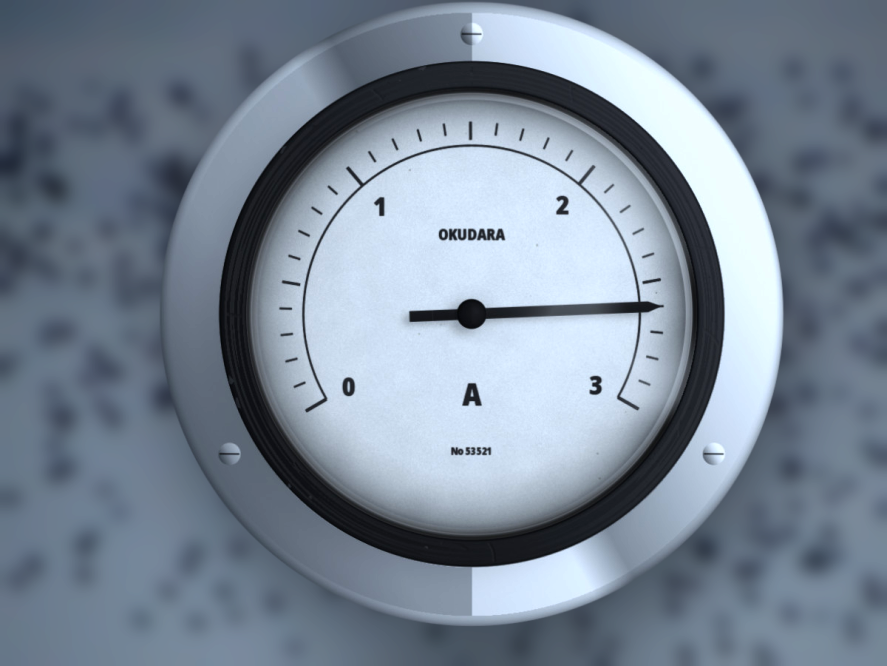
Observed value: {"value": 2.6, "unit": "A"}
